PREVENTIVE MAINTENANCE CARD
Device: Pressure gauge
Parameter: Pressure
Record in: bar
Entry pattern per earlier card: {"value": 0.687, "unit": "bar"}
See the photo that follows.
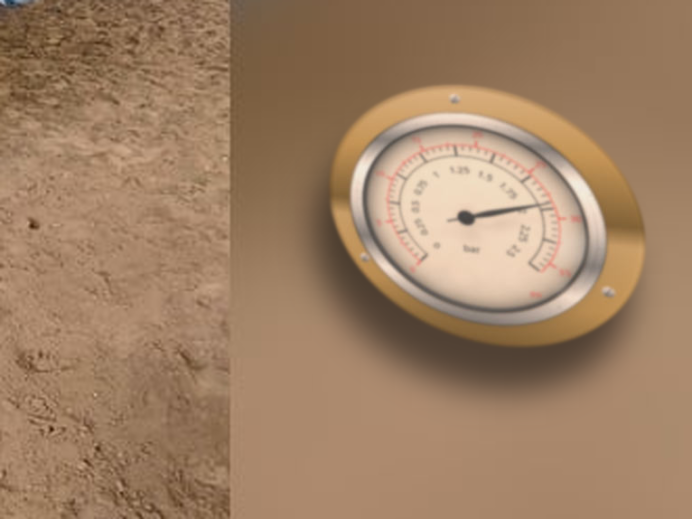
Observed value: {"value": 1.95, "unit": "bar"}
